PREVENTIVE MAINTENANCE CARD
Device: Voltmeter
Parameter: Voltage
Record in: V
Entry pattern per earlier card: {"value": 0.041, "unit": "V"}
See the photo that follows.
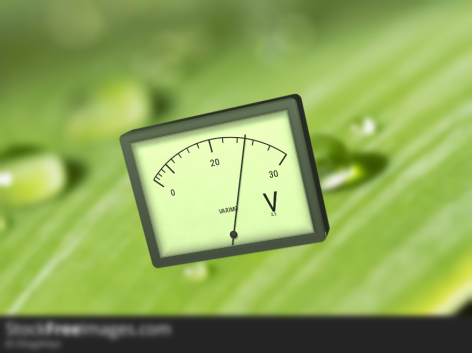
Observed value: {"value": 25, "unit": "V"}
